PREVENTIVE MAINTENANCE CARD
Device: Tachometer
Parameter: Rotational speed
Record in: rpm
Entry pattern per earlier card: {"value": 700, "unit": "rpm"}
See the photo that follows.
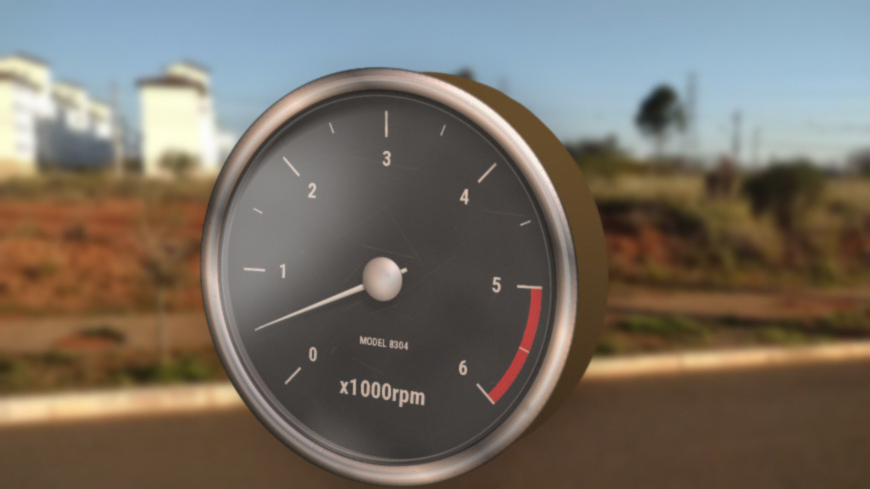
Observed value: {"value": 500, "unit": "rpm"}
